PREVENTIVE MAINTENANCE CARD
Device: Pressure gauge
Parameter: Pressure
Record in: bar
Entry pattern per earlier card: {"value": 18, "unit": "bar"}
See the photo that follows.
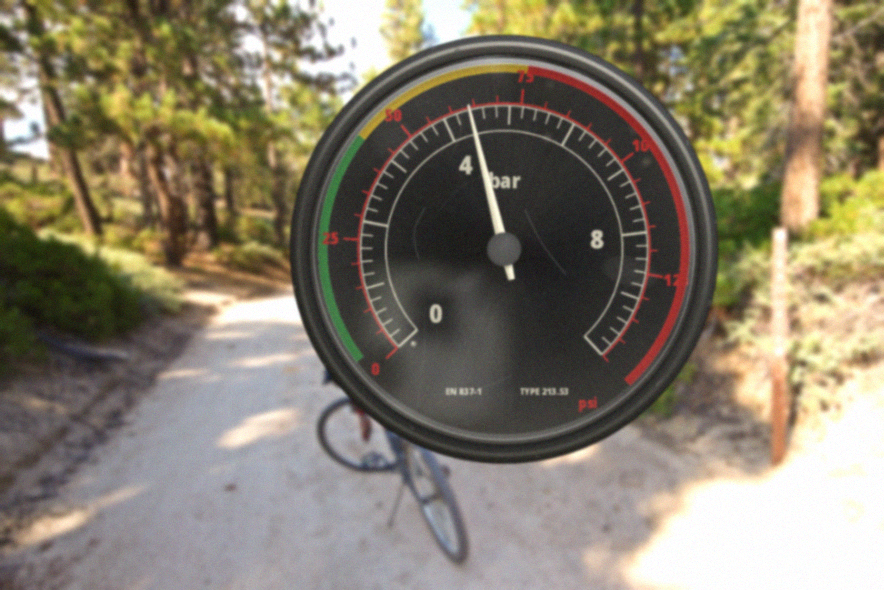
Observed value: {"value": 4.4, "unit": "bar"}
